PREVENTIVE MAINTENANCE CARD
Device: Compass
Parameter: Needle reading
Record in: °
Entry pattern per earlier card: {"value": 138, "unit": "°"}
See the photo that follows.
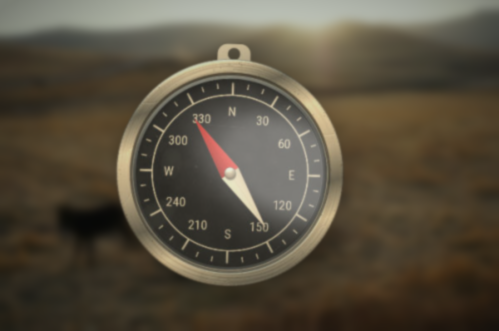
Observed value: {"value": 325, "unit": "°"}
